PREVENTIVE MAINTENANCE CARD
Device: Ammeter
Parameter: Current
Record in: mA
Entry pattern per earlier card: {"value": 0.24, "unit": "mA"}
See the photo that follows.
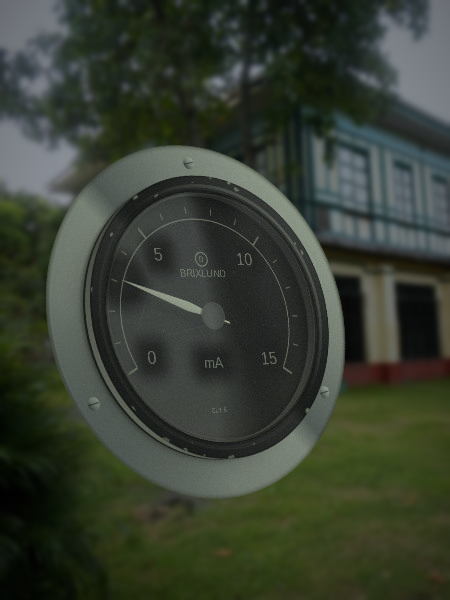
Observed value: {"value": 3, "unit": "mA"}
